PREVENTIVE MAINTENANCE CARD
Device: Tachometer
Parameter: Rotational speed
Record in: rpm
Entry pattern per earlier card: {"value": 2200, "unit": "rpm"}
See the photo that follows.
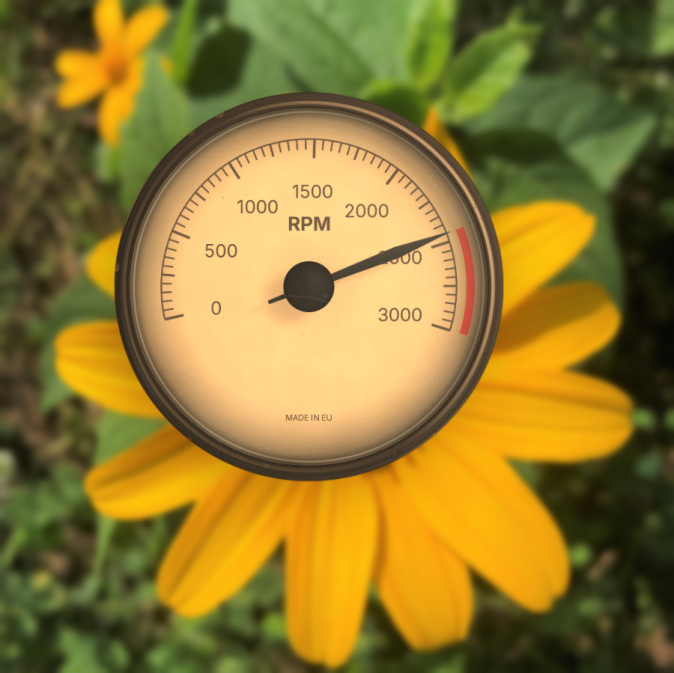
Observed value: {"value": 2450, "unit": "rpm"}
